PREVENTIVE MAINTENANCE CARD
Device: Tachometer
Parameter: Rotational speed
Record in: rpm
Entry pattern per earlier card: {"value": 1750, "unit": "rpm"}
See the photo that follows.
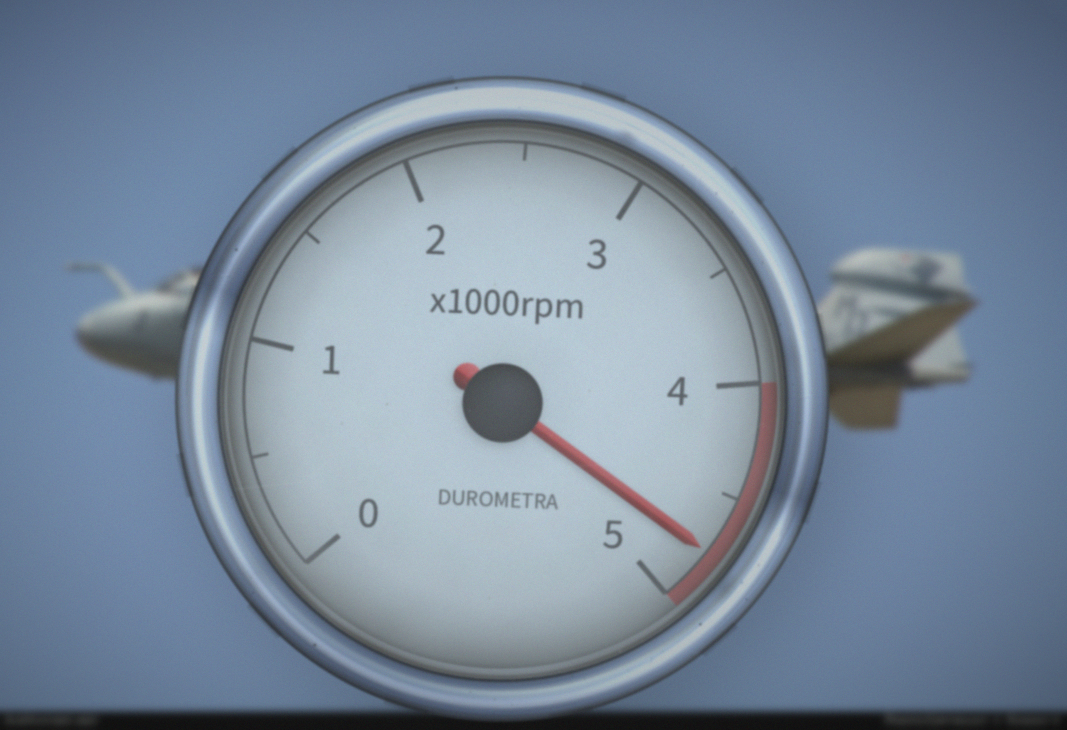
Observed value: {"value": 4750, "unit": "rpm"}
